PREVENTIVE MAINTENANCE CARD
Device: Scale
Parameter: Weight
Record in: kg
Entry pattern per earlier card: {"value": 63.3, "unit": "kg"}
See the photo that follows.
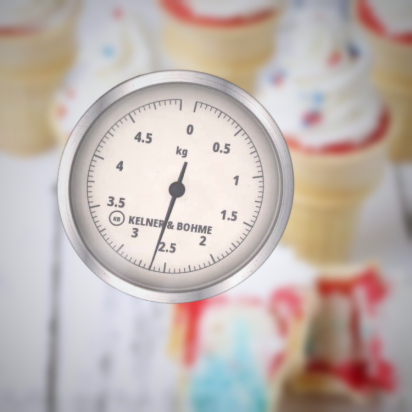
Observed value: {"value": 2.65, "unit": "kg"}
